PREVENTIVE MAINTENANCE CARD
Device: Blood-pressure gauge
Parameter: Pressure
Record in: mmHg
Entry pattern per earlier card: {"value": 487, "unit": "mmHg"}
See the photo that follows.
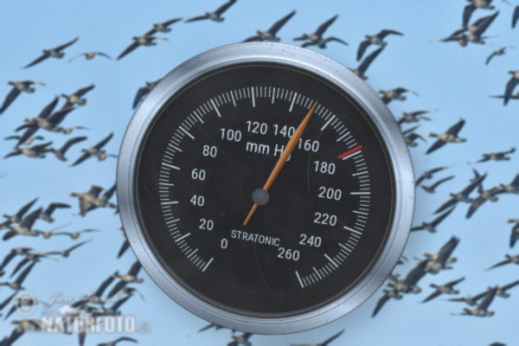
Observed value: {"value": 150, "unit": "mmHg"}
